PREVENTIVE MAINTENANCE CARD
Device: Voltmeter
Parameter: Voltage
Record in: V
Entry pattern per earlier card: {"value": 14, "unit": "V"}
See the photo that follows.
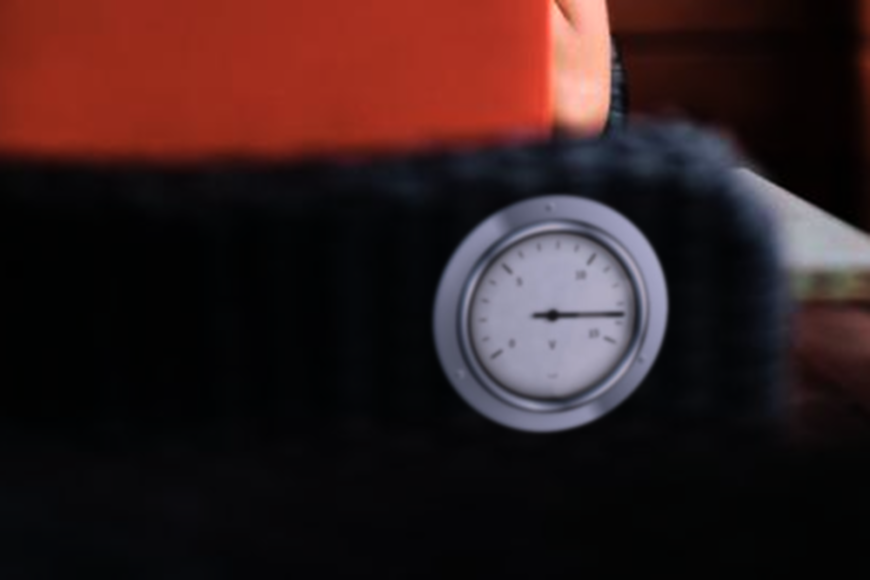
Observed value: {"value": 13.5, "unit": "V"}
